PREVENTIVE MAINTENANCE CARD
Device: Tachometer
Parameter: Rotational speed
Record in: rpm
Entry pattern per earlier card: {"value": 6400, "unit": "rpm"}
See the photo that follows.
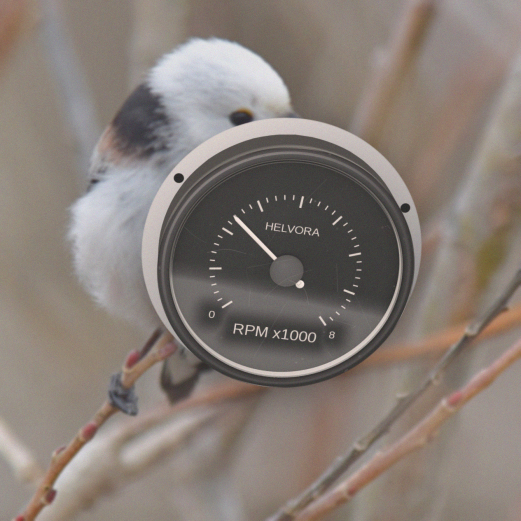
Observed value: {"value": 2400, "unit": "rpm"}
